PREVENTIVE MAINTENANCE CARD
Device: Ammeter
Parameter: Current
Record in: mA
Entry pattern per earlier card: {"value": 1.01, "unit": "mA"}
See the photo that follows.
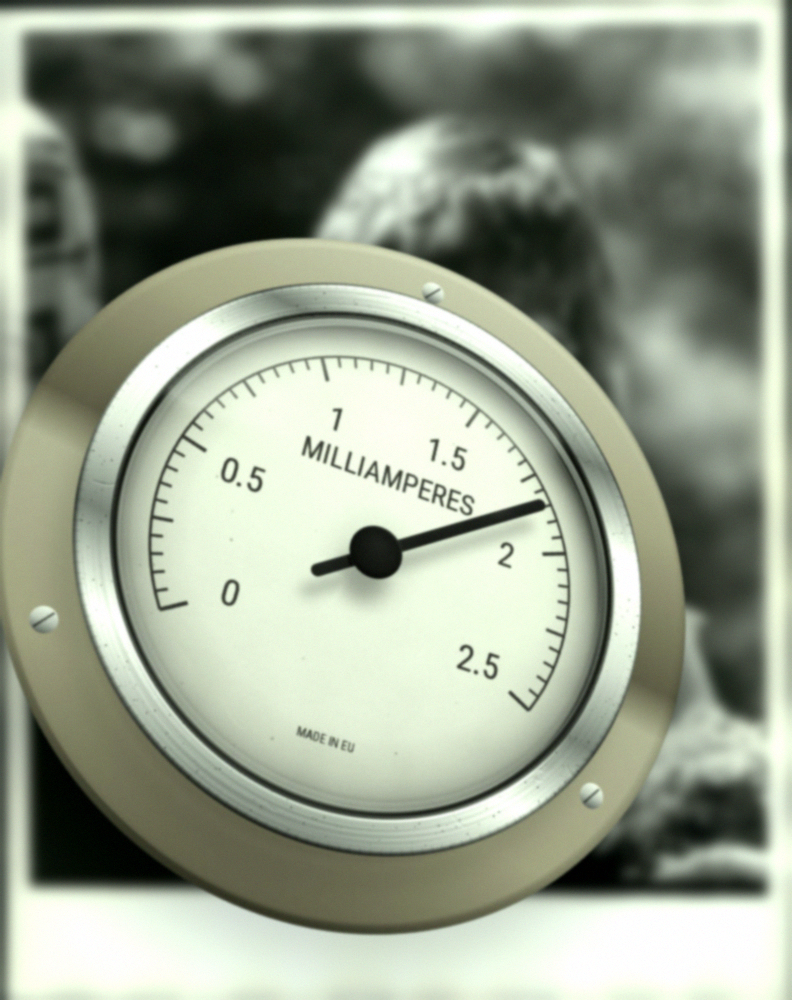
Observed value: {"value": 1.85, "unit": "mA"}
